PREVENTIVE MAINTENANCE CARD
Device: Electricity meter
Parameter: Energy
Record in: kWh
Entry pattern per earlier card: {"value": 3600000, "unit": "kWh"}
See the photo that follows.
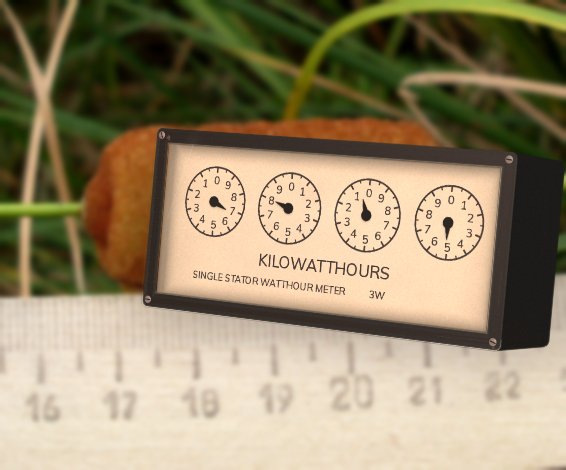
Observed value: {"value": 6805, "unit": "kWh"}
